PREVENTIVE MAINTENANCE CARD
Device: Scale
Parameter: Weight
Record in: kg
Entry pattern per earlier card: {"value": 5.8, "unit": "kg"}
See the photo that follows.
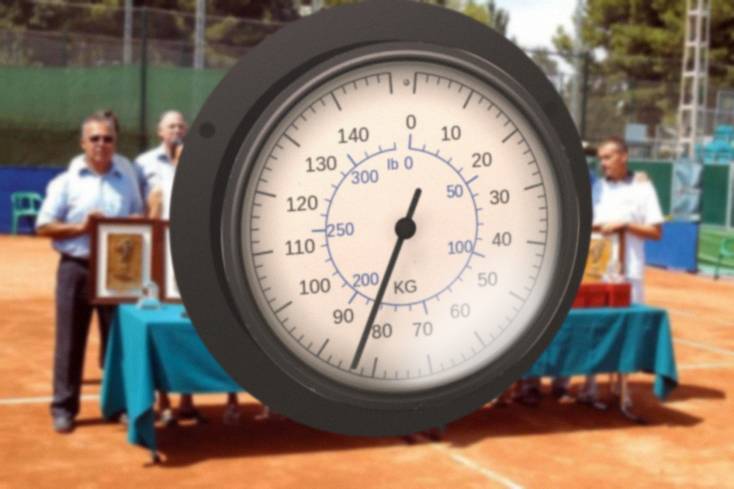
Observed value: {"value": 84, "unit": "kg"}
